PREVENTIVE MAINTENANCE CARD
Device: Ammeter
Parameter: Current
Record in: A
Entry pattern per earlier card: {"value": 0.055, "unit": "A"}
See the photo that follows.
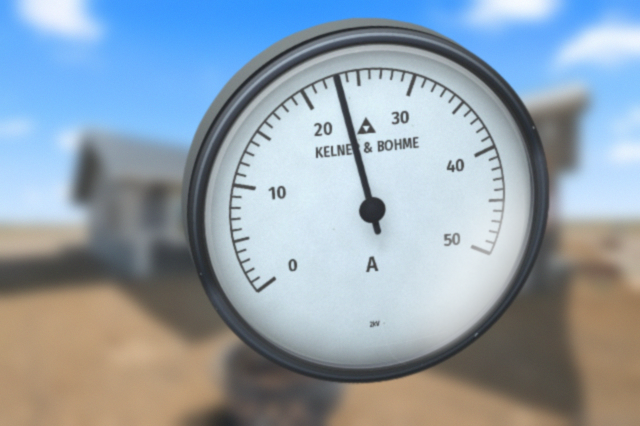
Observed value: {"value": 23, "unit": "A"}
